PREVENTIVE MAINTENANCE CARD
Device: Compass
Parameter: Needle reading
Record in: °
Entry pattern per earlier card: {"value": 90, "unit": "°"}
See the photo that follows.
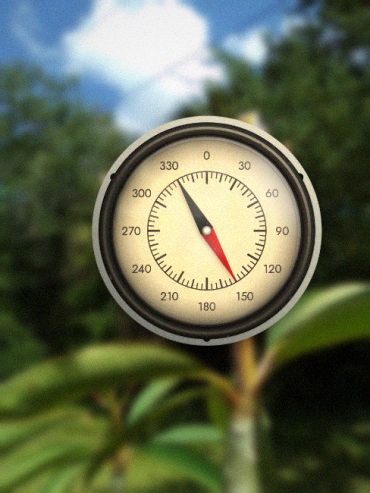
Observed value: {"value": 150, "unit": "°"}
